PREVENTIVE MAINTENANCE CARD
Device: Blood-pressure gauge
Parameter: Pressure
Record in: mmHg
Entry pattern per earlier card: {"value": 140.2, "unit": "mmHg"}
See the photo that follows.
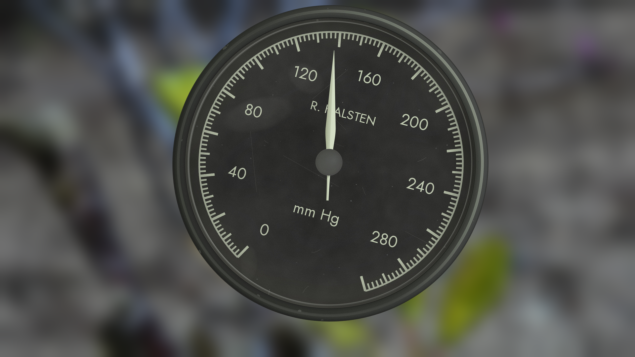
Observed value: {"value": 138, "unit": "mmHg"}
